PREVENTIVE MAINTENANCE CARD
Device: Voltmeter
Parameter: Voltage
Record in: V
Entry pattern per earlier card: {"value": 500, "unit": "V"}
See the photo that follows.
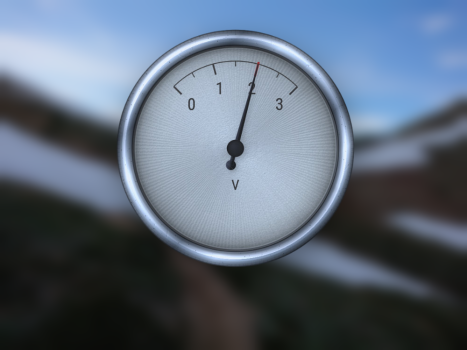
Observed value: {"value": 2, "unit": "V"}
